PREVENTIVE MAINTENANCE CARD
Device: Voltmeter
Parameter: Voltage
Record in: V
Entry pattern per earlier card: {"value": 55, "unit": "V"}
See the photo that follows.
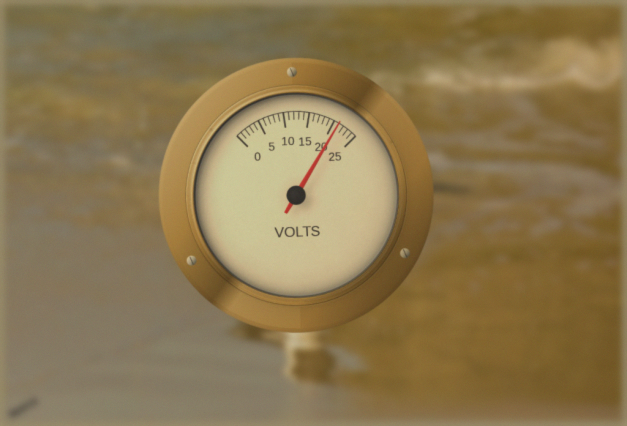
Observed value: {"value": 21, "unit": "V"}
